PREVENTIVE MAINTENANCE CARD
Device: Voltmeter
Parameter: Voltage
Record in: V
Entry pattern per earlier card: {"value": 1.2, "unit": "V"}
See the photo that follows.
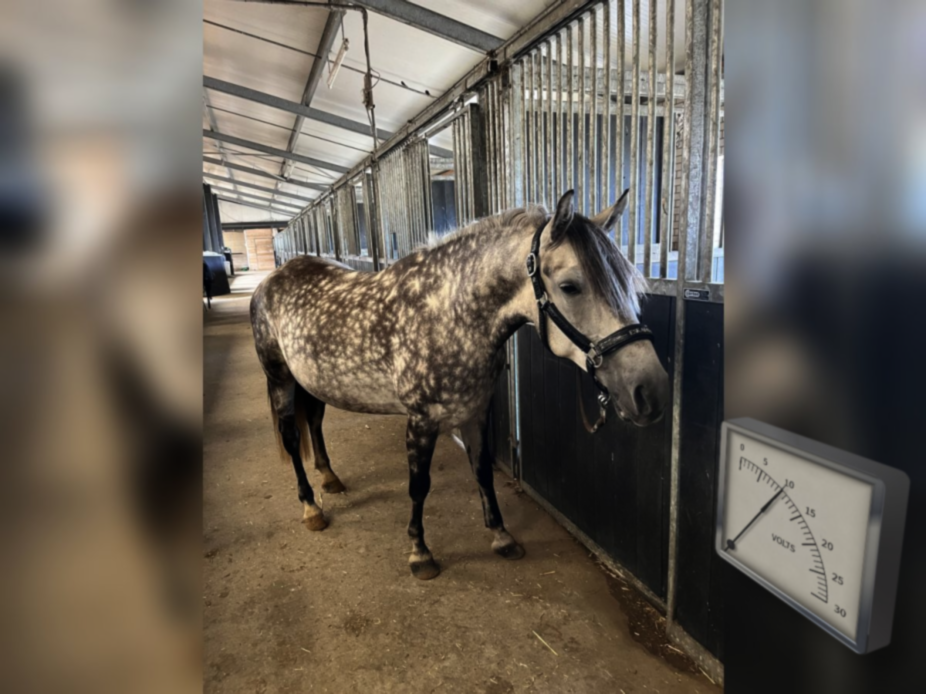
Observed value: {"value": 10, "unit": "V"}
